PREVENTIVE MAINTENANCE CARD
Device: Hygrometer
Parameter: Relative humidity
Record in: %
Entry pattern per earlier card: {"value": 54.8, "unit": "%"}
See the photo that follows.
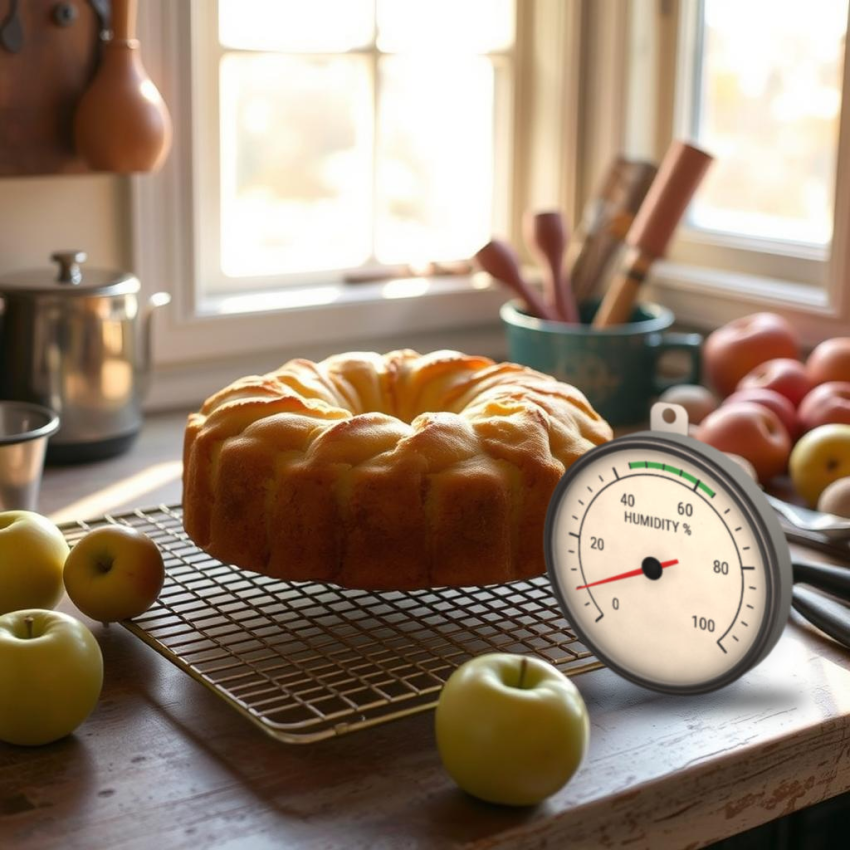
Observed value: {"value": 8, "unit": "%"}
